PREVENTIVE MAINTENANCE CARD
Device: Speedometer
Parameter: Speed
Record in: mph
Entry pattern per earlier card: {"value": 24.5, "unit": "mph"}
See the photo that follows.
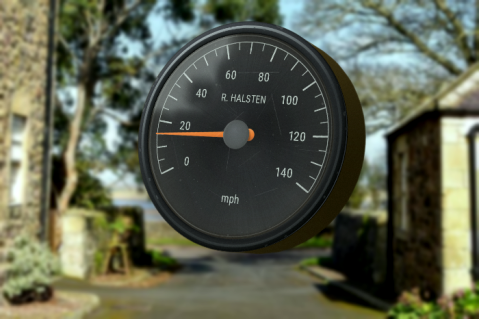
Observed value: {"value": 15, "unit": "mph"}
